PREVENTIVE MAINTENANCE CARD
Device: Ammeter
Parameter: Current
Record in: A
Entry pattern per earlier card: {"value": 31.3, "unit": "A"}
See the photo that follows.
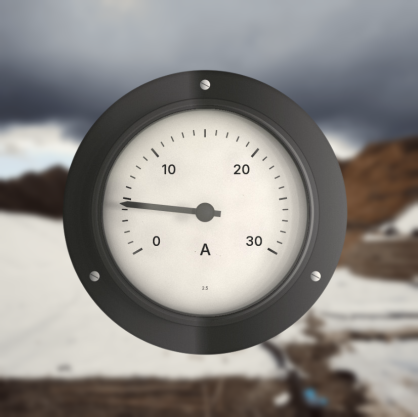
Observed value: {"value": 4.5, "unit": "A"}
